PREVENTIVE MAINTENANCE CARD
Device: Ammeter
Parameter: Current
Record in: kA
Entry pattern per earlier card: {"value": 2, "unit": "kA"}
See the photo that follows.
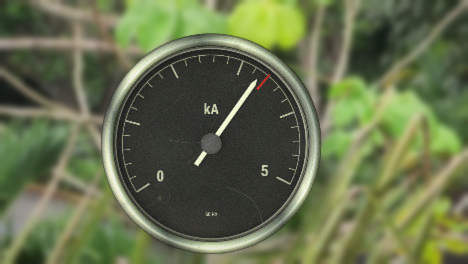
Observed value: {"value": 3.3, "unit": "kA"}
